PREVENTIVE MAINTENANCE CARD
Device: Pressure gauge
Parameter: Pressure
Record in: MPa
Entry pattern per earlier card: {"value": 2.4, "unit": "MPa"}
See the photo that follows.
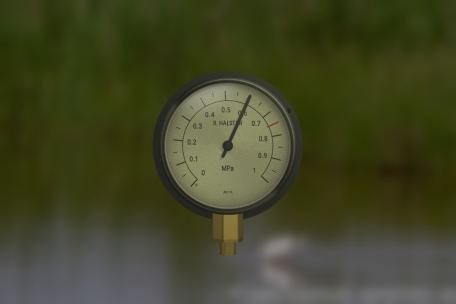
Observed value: {"value": 0.6, "unit": "MPa"}
